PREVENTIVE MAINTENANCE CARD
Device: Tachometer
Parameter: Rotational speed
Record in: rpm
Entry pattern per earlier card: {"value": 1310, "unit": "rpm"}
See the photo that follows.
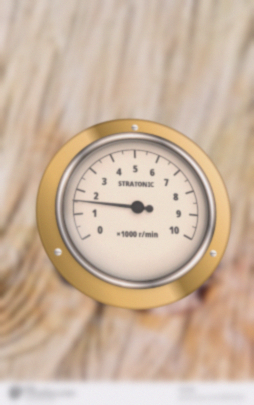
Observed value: {"value": 1500, "unit": "rpm"}
